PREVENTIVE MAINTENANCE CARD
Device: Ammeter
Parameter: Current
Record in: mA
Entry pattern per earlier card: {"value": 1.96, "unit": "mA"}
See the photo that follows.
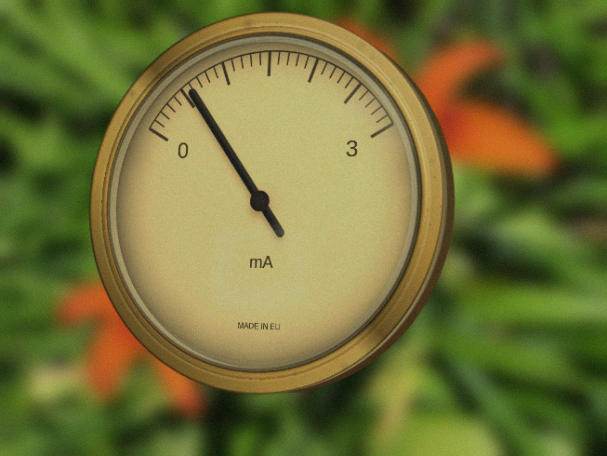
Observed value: {"value": 0.6, "unit": "mA"}
